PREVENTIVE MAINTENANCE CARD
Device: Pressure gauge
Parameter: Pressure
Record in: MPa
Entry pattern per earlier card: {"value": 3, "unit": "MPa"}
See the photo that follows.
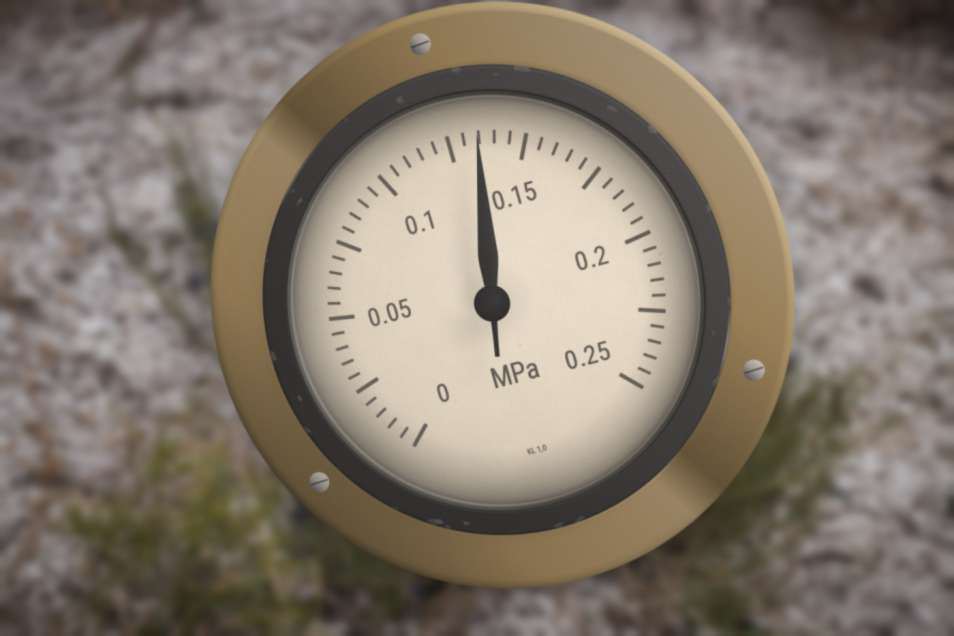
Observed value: {"value": 0.135, "unit": "MPa"}
